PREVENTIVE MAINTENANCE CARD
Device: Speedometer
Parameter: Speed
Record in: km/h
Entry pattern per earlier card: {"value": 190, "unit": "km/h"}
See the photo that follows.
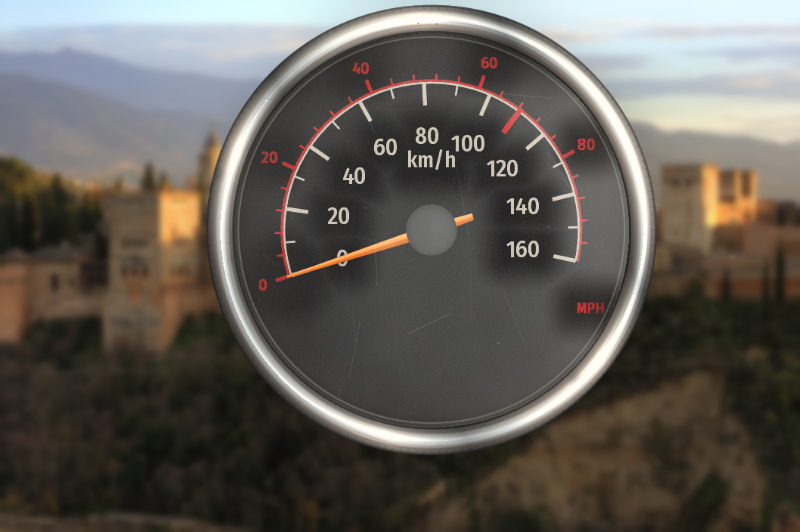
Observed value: {"value": 0, "unit": "km/h"}
